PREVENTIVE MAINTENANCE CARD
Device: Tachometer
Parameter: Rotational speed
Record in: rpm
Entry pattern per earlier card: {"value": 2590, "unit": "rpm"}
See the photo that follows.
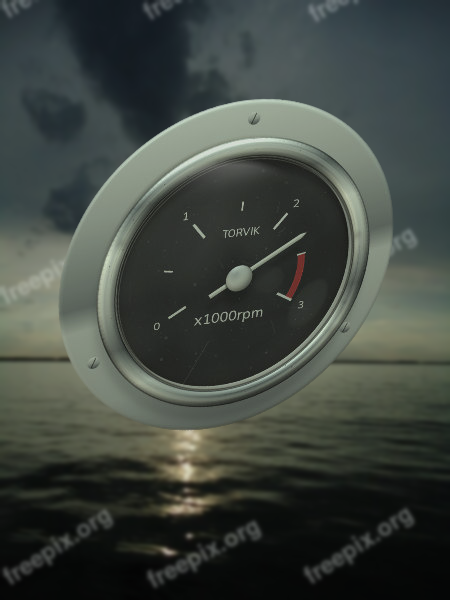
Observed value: {"value": 2250, "unit": "rpm"}
